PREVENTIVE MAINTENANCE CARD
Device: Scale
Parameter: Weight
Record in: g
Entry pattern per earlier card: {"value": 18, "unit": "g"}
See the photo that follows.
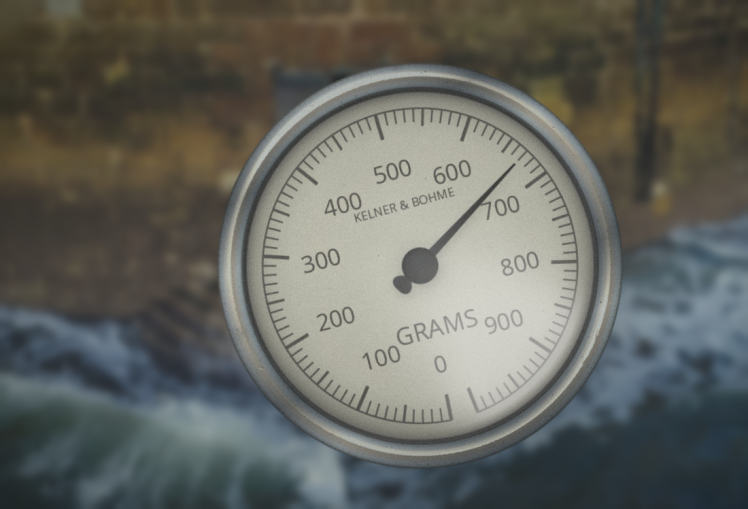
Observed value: {"value": 670, "unit": "g"}
